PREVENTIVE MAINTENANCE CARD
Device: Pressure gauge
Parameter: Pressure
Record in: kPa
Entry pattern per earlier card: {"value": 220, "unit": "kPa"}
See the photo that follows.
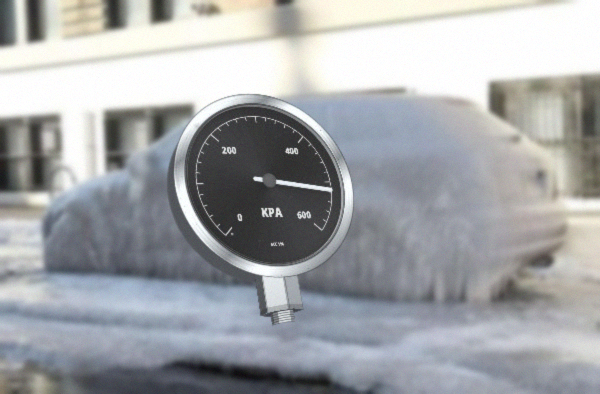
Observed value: {"value": 520, "unit": "kPa"}
